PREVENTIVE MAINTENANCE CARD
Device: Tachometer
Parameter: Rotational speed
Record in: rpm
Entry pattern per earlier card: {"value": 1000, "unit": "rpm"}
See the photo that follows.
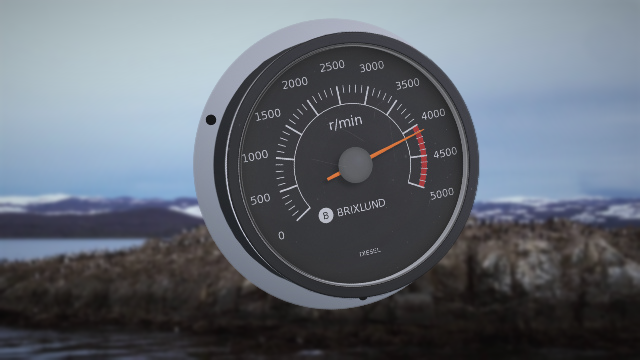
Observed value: {"value": 4100, "unit": "rpm"}
